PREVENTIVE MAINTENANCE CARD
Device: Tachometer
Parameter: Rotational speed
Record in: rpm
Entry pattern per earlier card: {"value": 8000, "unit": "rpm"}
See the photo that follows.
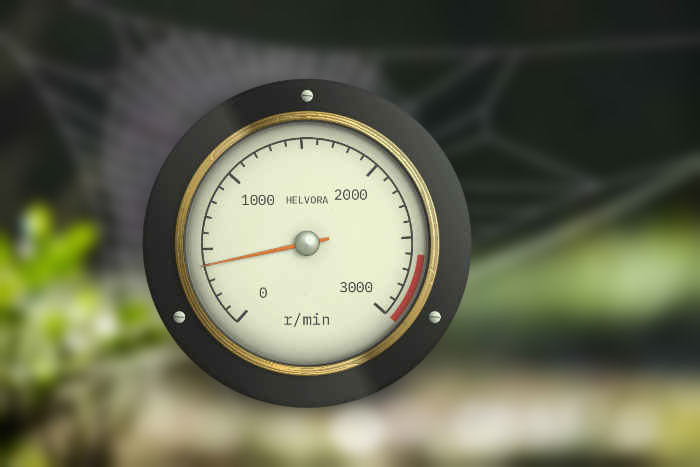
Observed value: {"value": 400, "unit": "rpm"}
